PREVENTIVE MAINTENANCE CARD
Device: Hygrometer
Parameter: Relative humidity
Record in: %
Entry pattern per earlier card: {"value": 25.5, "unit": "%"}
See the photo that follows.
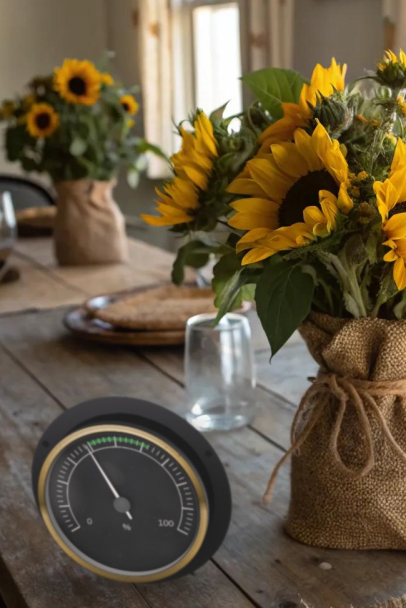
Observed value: {"value": 40, "unit": "%"}
